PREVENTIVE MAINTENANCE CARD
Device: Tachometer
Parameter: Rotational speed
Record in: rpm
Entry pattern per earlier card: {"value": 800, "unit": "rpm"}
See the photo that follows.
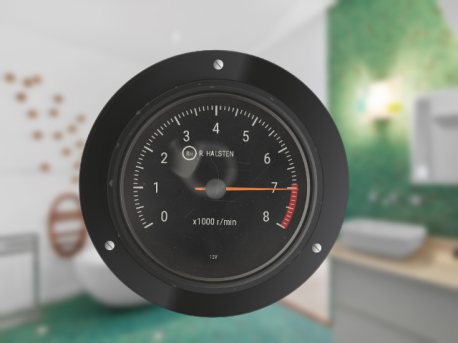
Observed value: {"value": 7000, "unit": "rpm"}
